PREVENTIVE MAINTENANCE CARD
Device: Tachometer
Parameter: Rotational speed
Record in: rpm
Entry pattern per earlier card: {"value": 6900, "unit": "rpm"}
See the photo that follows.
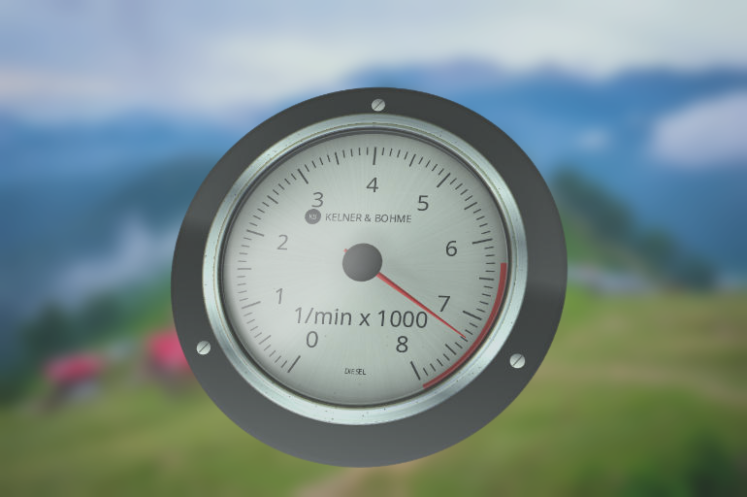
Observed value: {"value": 7300, "unit": "rpm"}
